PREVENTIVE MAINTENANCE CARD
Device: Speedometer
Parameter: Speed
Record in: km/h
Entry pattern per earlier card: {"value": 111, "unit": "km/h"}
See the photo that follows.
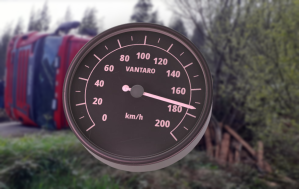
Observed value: {"value": 175, "unit": "km/h"}
